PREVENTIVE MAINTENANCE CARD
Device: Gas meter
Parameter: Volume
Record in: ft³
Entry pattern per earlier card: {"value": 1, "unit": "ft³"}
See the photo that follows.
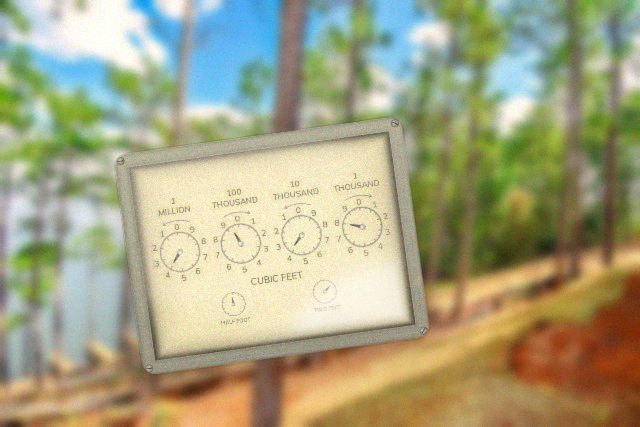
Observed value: {"value": 393800, "unit": "ft³"}
